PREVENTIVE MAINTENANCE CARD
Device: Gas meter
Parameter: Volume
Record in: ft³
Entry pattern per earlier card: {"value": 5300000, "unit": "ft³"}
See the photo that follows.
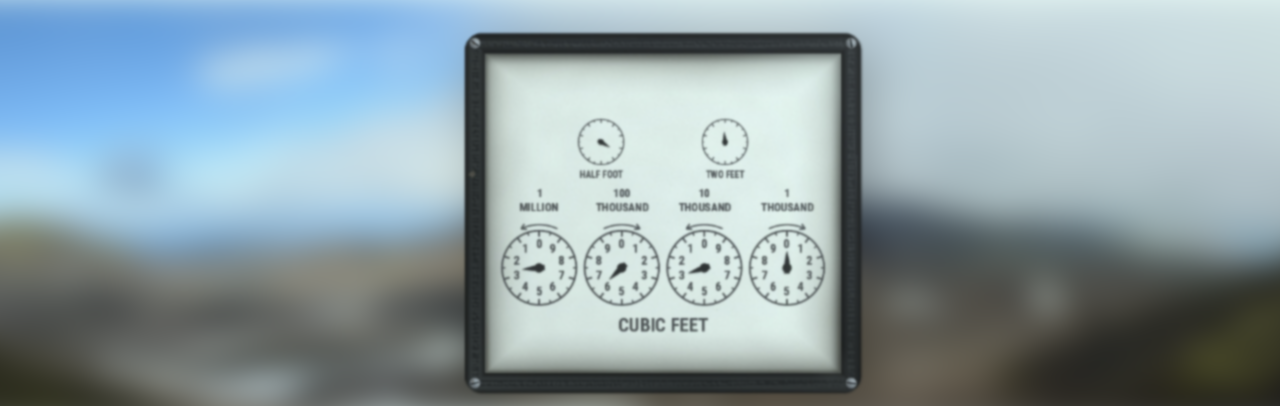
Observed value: {"value": 263000, "unit": "ft³"}
